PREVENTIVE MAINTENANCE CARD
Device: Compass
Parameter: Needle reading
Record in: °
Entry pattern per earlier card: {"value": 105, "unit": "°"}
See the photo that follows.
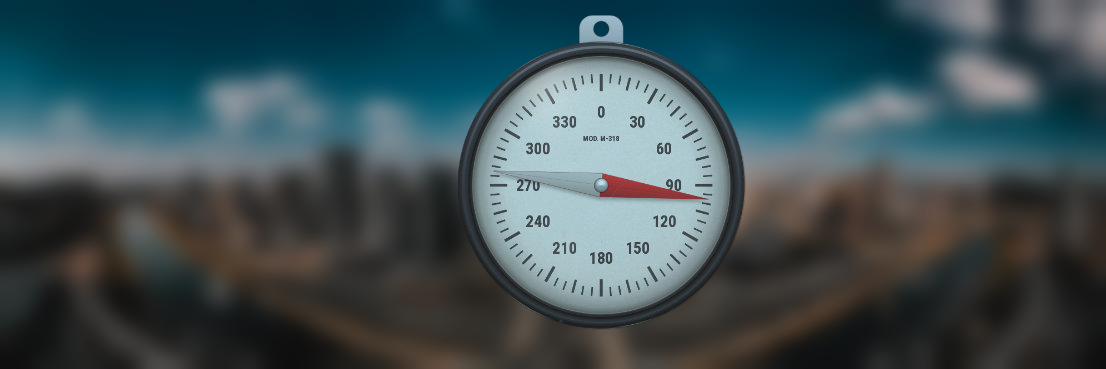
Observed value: {"value": 97.5, "unit": "°"}
